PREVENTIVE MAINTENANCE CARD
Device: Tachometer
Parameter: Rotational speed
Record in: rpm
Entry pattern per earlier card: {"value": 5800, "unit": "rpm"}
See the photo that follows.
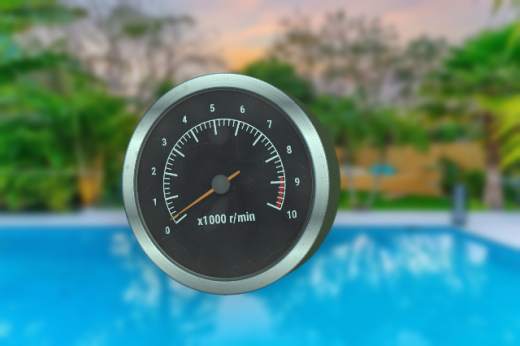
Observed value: {"value": 200, "unit": "rpm"}
